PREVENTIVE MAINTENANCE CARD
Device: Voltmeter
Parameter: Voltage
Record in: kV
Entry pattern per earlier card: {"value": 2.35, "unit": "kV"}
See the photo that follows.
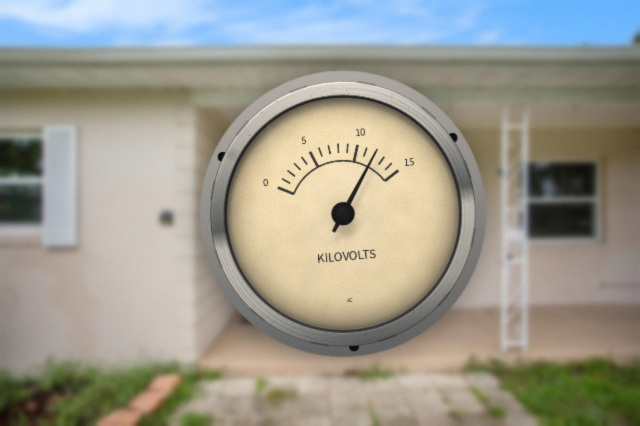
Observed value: {"value": 12, "unit": "kV"}
